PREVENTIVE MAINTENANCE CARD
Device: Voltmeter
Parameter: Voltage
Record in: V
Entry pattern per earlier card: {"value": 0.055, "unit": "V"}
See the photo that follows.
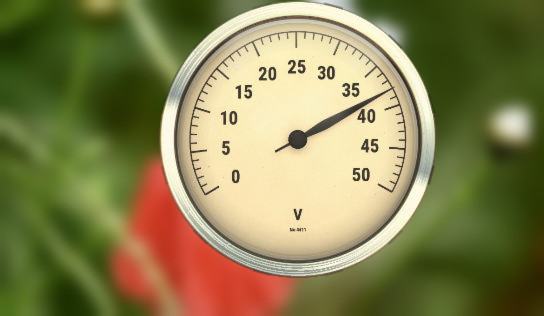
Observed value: {"value": 38, "unit": "V"}
